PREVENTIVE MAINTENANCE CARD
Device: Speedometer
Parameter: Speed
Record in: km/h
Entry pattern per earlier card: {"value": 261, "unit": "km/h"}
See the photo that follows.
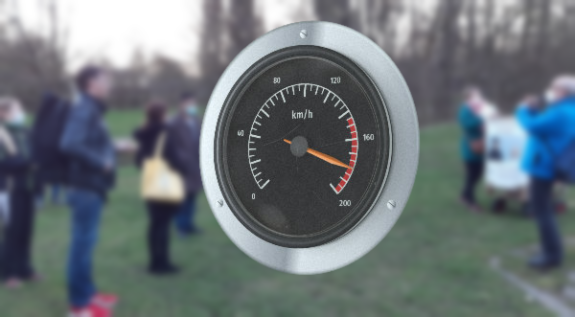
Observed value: {"value": 180, "unit": "km/h"}
